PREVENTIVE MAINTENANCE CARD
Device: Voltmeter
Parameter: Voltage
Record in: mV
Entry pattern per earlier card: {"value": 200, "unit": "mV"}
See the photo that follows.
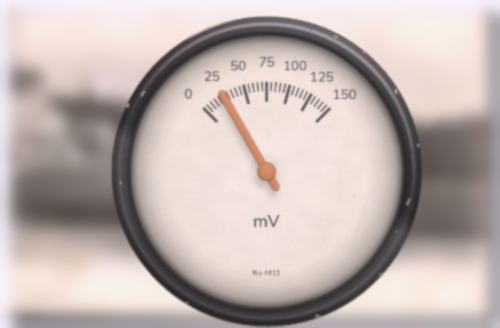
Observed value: {"value": 25, "unit": "mV"}
